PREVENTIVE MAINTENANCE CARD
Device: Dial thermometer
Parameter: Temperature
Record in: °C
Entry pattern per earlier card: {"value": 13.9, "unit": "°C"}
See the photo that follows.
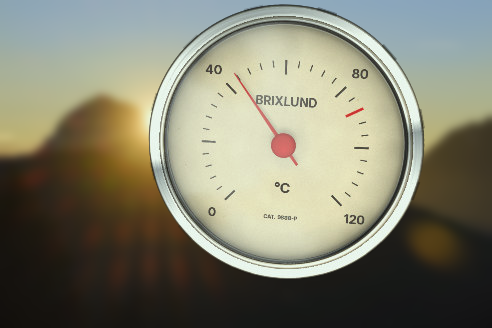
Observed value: {"value": 44, "unit": "°C"}
